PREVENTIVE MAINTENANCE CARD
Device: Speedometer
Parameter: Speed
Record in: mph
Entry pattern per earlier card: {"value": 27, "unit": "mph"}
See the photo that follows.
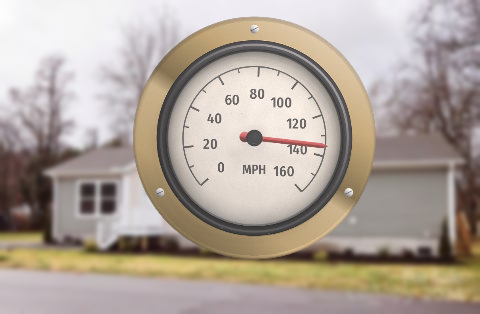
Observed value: {"value": 135, "unit": "mph"}
